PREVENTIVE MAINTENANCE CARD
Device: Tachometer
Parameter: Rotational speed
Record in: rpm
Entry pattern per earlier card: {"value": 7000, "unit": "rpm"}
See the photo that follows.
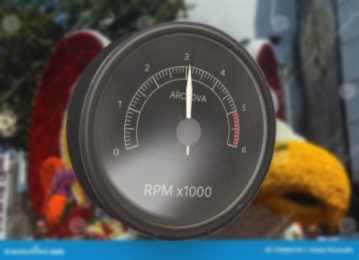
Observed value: {"value": 3000, "unit": "rpm"}
